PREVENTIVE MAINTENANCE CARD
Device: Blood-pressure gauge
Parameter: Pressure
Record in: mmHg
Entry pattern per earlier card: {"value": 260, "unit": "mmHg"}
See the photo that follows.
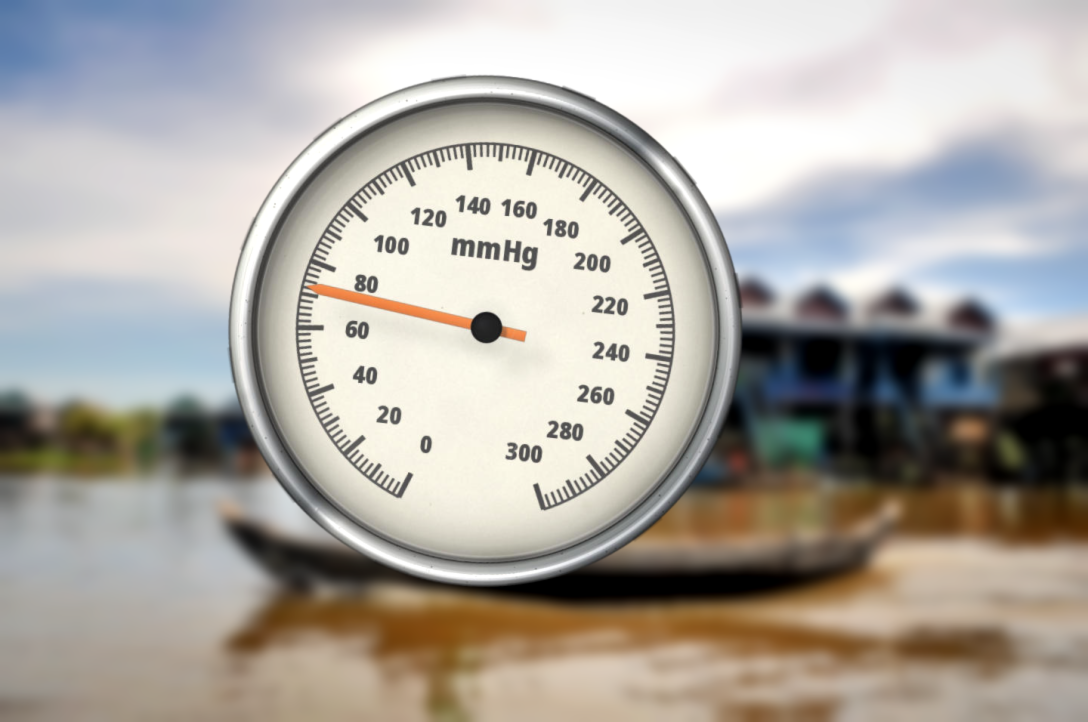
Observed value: {"value": 72, "unit": "mmHg"}
